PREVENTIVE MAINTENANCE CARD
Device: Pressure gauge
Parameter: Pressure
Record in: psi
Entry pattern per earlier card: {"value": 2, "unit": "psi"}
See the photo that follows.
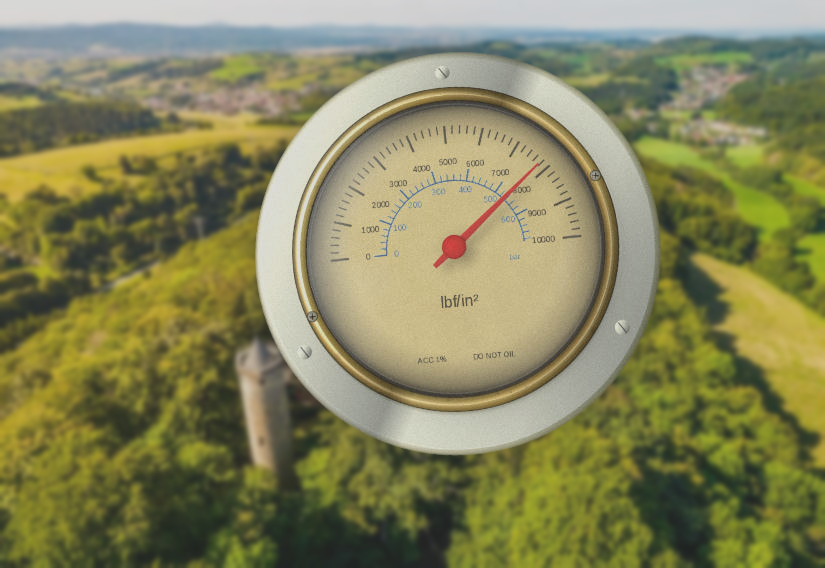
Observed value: {"value": 7800, "unit": "psi"}
